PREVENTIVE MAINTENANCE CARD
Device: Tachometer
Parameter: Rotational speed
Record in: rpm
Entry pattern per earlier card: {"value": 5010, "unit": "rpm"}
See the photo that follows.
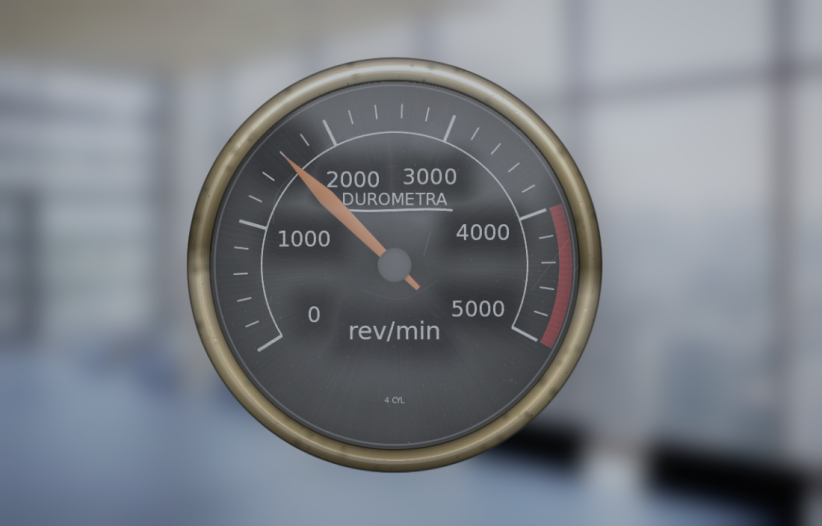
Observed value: {"value": 1600, "unit": "rpm"}
